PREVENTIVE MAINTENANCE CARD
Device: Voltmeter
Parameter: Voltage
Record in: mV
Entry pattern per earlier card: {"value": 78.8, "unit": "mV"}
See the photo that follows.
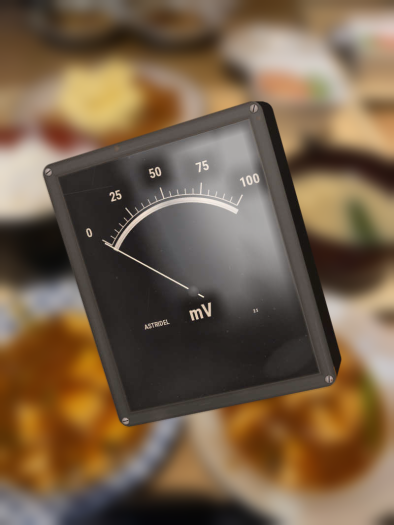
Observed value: {"value": 0, "unit": "mV"}
